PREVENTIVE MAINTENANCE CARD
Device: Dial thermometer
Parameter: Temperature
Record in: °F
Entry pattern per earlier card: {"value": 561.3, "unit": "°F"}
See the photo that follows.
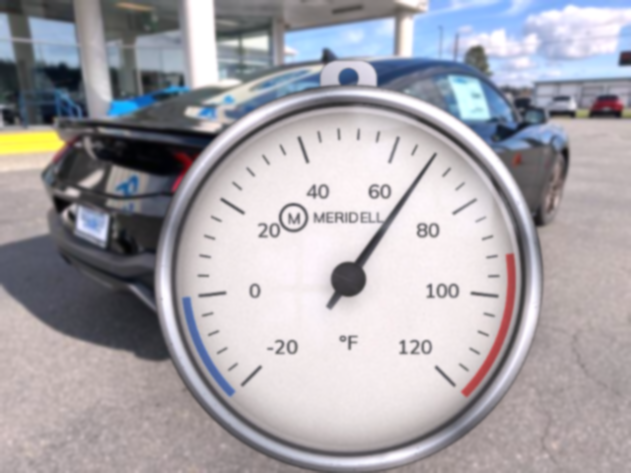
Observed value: {"value": 68, "unit": "°F"}
